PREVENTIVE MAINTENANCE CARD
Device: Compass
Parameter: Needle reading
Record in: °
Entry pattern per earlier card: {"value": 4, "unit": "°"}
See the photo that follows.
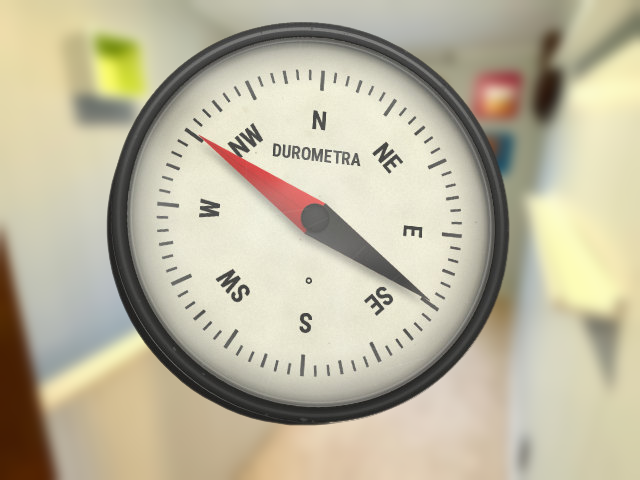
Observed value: {"value": 300, "unit": "°"}
